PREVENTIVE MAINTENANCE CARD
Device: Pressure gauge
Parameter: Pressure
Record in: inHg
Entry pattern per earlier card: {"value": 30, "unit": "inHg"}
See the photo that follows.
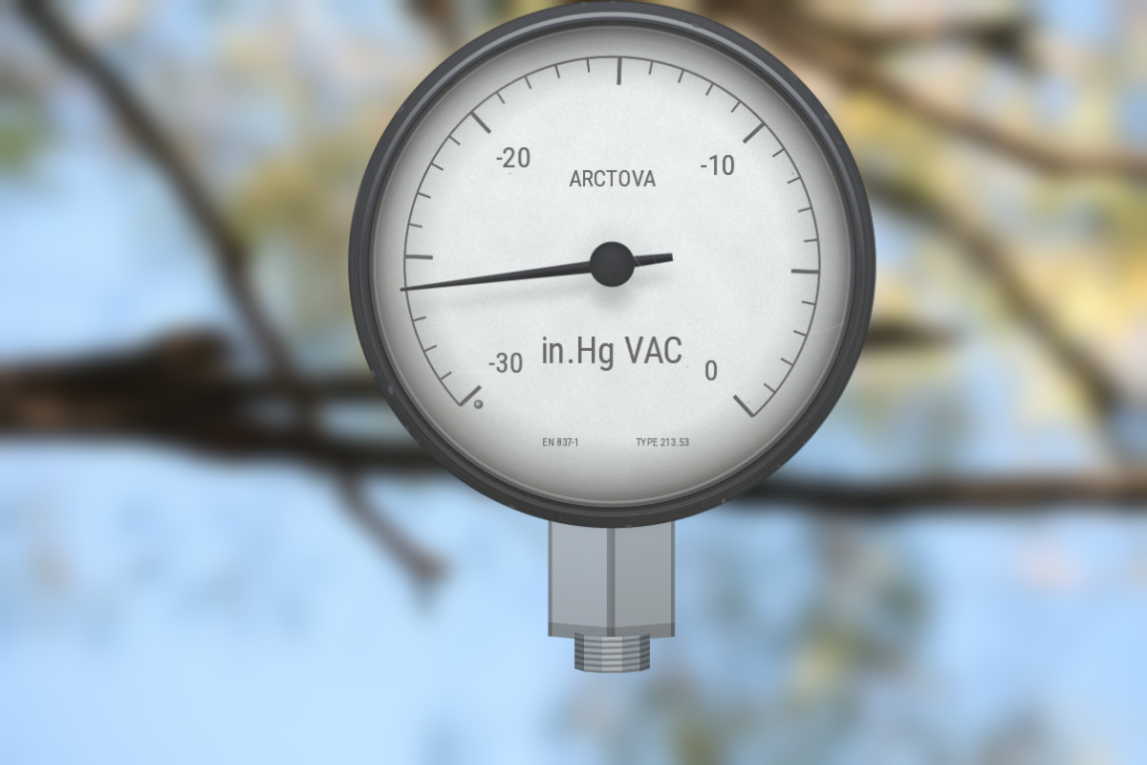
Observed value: {"value": -26, "unit": "inHg"}
